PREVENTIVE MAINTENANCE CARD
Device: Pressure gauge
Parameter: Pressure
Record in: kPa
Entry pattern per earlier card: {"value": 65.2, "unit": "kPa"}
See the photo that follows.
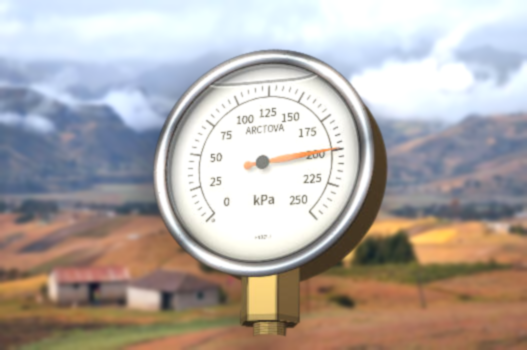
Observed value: {"value": 200, "unit": "kPa"}
